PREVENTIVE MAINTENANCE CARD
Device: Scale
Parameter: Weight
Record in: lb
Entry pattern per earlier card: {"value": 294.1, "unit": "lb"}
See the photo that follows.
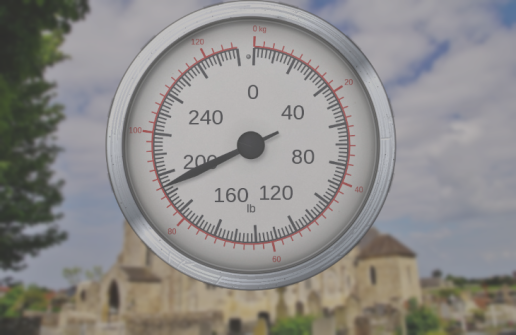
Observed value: {"value": 194, "unit": "lb"}
